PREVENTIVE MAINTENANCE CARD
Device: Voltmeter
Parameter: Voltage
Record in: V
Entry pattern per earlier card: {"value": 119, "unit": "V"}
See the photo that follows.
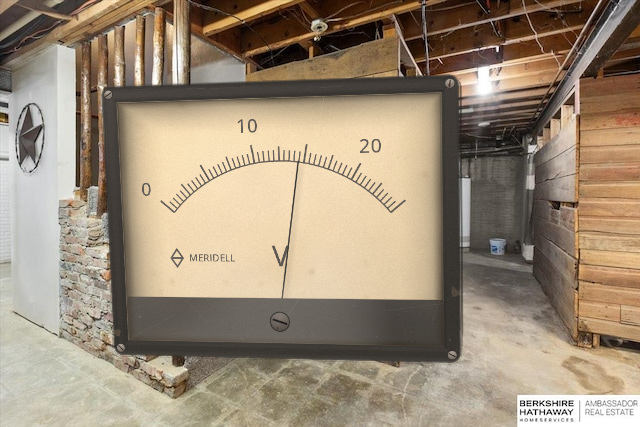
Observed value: {"value": 14.5, "unit": "V"}
